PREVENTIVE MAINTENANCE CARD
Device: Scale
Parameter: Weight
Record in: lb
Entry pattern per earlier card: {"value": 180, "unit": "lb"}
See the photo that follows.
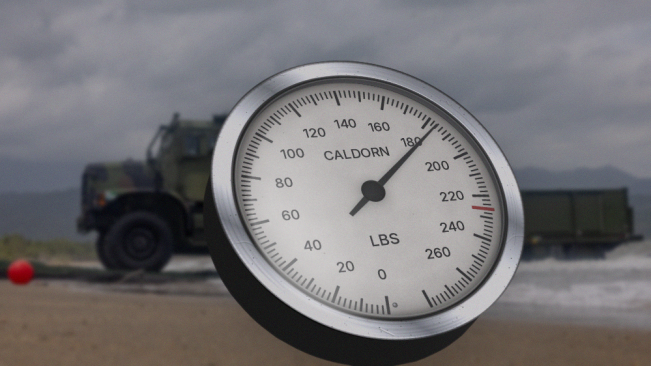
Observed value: {"value": 184, "unit": "lb"}
